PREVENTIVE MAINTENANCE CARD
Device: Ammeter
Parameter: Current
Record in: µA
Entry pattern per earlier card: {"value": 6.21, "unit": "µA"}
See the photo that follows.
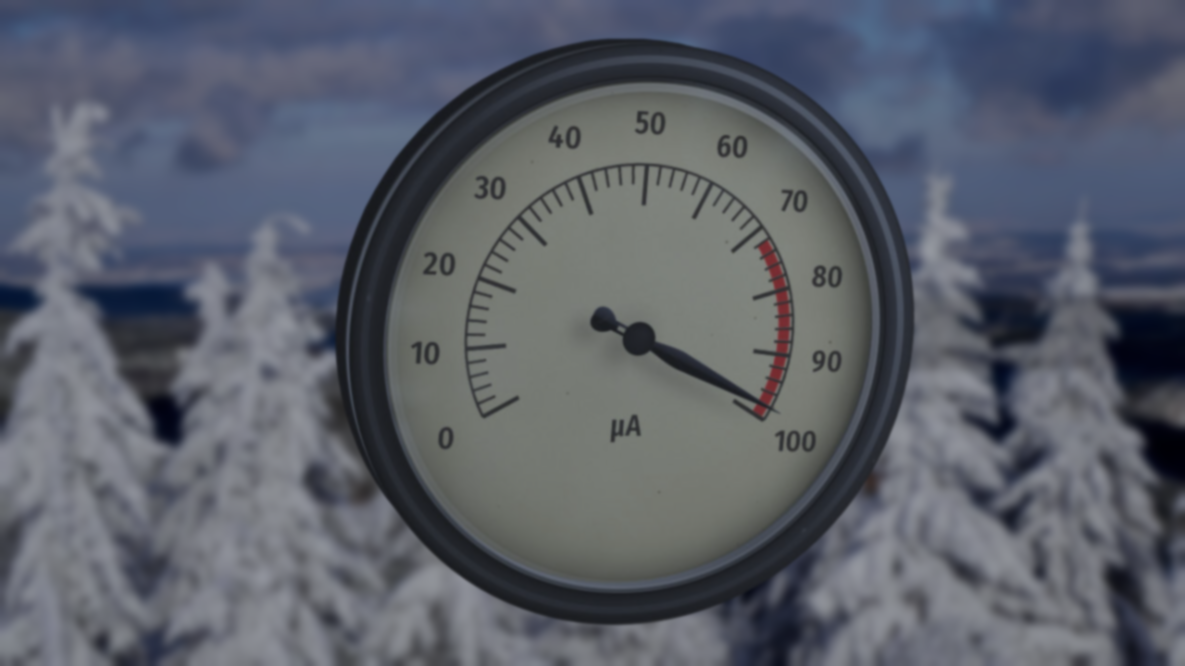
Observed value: {"value": 98, "unit": "µA"}
